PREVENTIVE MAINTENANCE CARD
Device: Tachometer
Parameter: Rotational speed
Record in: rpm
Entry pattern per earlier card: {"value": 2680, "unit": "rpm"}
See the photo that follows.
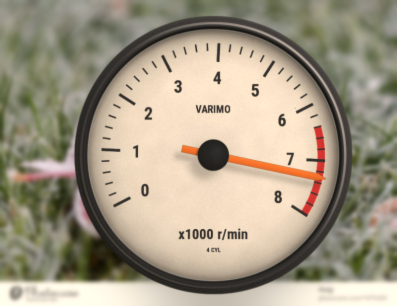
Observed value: {"value": 7300, "unit": "rpm"}
